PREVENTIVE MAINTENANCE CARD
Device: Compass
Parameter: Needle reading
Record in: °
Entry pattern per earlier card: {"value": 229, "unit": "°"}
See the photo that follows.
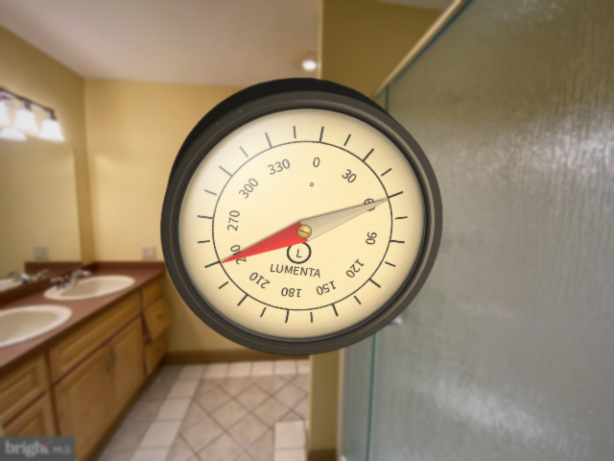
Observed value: {"value": 240, "unit": "°"}
